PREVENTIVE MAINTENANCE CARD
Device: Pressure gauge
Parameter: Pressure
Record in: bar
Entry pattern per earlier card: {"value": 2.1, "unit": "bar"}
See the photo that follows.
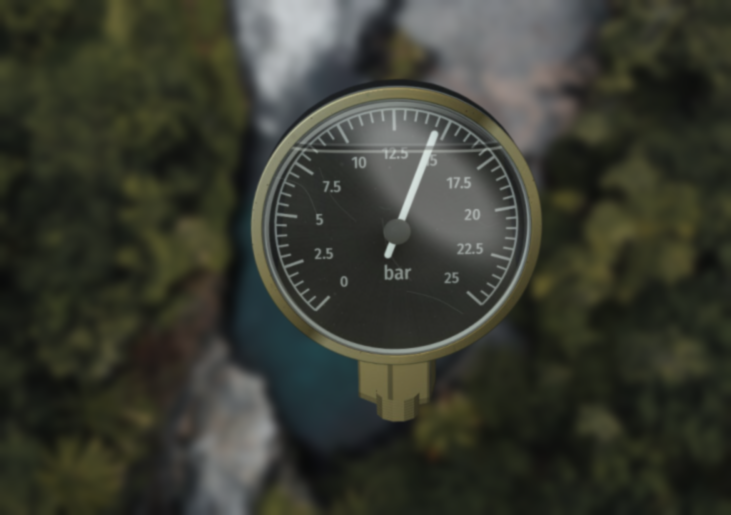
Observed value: {"value": 14.5, "unit": "bar"}
